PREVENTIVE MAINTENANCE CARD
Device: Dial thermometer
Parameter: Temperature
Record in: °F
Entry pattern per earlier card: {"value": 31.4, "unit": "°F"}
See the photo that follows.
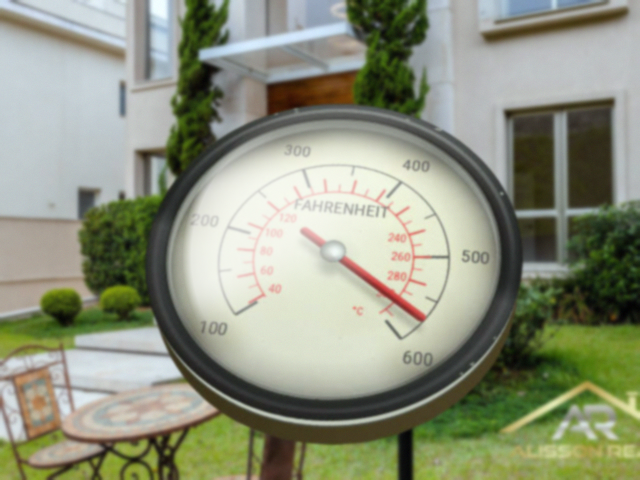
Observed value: {"value": 575, "unit": "°F"}
